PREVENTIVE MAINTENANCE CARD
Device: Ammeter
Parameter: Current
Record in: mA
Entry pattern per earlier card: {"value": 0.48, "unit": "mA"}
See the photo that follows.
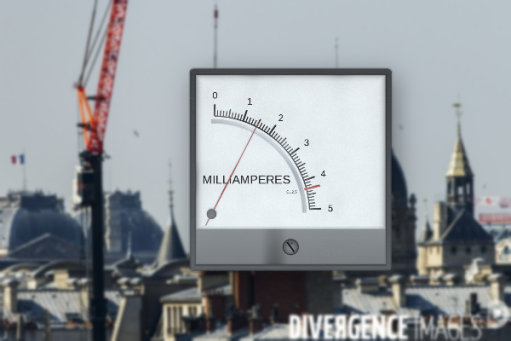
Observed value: {"value": 1.5, "unit": "mA"}
